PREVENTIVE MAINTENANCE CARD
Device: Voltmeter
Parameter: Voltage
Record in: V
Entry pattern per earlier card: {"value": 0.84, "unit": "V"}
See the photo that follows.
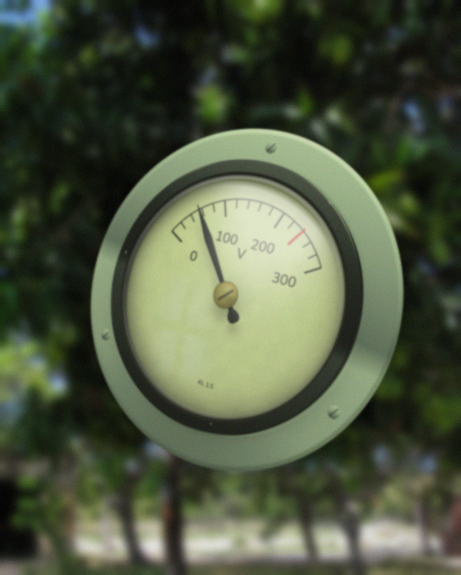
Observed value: {"value": 60, "unit": "V"}
